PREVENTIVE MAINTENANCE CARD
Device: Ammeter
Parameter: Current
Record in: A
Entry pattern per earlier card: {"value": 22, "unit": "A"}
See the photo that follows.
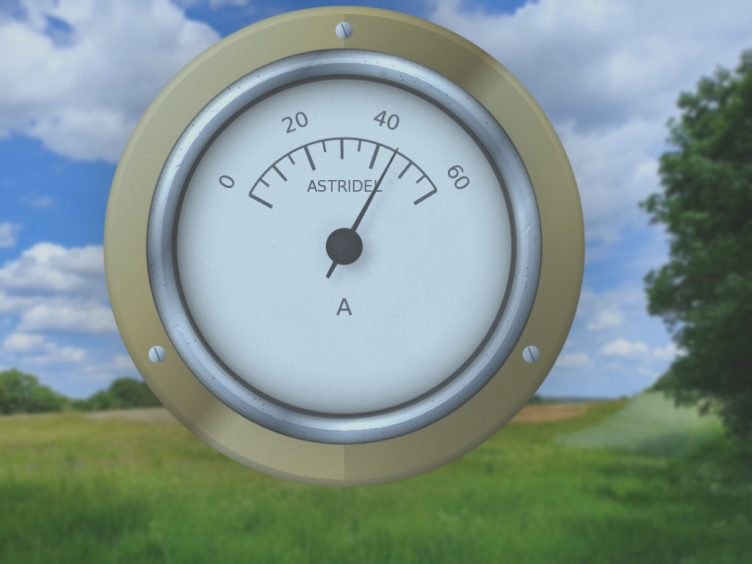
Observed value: {"value": 45, "unit": "A"}
